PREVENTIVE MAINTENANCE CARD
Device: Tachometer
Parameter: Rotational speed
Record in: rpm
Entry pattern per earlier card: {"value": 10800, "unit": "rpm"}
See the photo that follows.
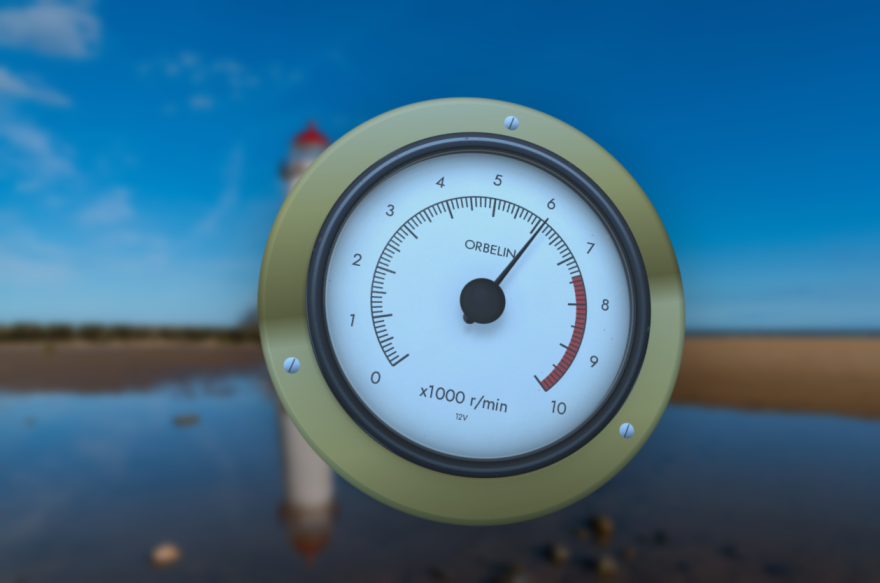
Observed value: {"value": 6100, "unit": "rpm"}
